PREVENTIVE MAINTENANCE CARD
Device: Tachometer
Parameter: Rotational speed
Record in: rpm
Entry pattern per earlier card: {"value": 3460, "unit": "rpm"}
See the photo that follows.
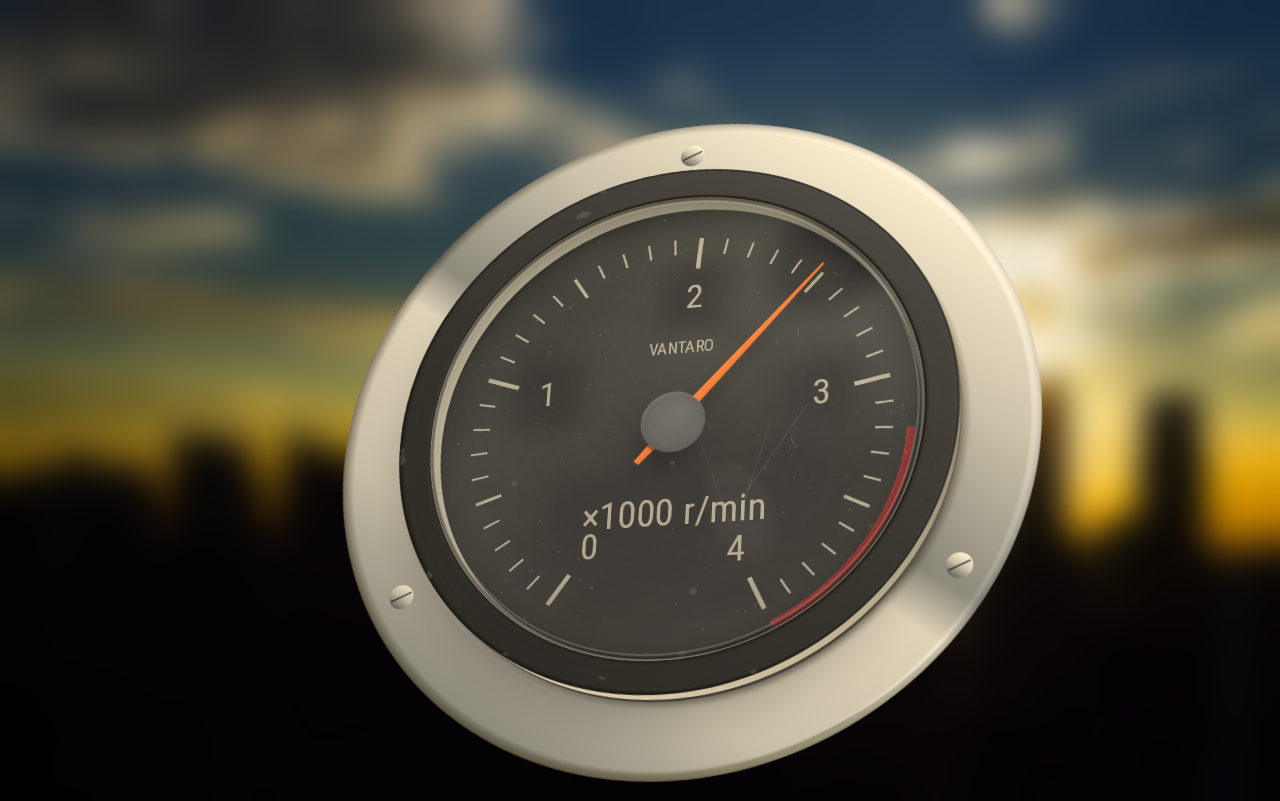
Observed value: {"value": 2500, "unit": "rpm"}
